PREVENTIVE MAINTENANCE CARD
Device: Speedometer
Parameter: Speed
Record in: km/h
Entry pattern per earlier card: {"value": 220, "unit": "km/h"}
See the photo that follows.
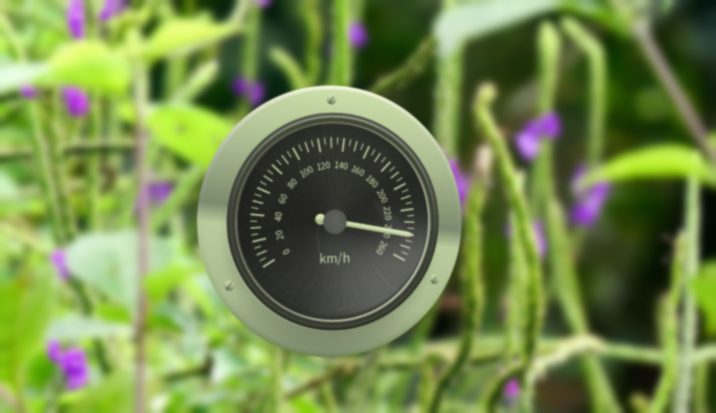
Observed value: {"value": 240, "unit": "km/h"}
